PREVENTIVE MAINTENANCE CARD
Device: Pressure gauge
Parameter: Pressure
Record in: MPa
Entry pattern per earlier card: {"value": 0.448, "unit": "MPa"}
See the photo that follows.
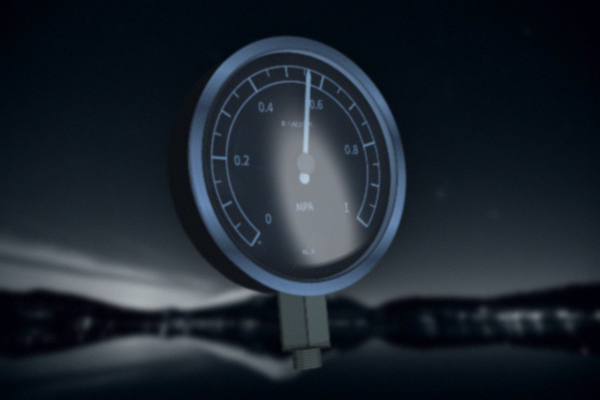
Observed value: {"value": 0.55, "unit": "MPa"}
